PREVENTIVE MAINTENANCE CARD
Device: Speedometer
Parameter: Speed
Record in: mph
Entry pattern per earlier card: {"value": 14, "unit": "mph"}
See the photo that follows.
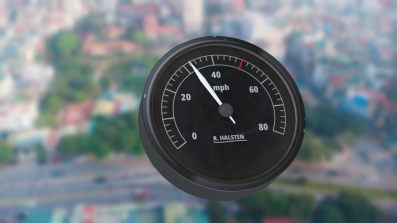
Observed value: {"value": 32, "unit": "mph"}
